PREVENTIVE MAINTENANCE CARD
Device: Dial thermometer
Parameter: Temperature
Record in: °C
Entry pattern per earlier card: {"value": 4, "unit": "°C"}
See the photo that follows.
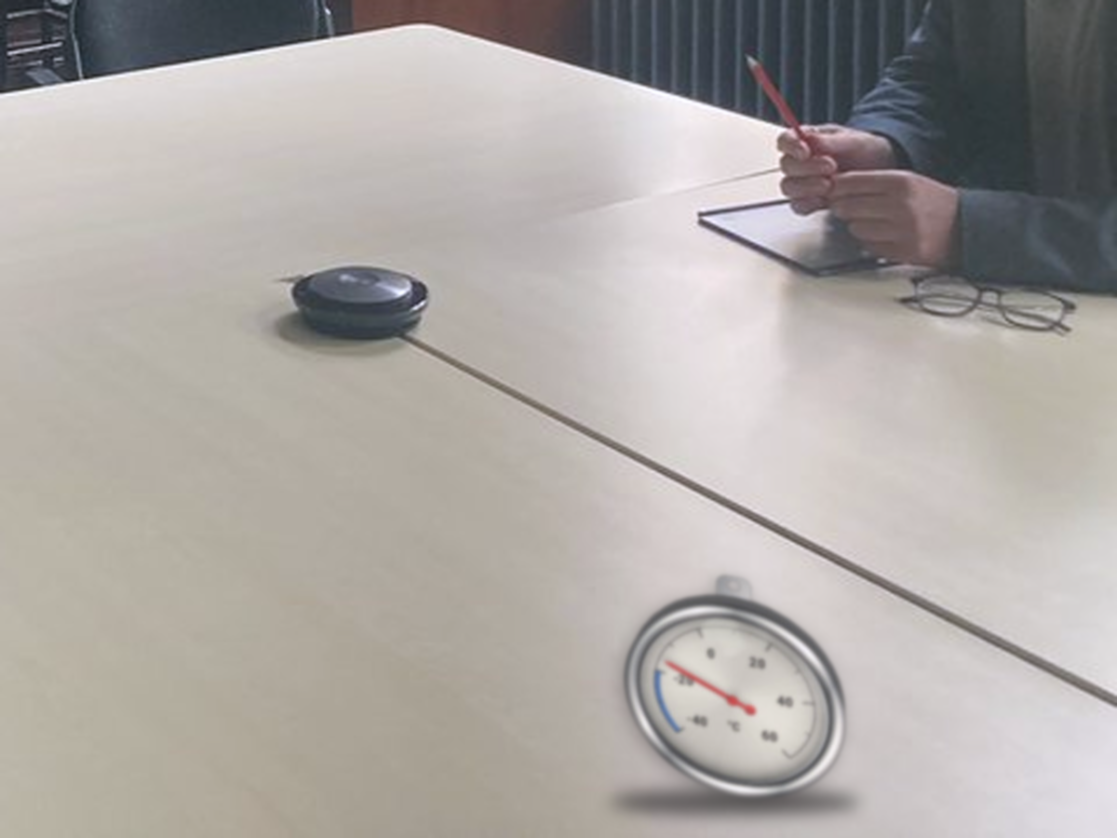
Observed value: {"value": -15, "unit": "°C"}
